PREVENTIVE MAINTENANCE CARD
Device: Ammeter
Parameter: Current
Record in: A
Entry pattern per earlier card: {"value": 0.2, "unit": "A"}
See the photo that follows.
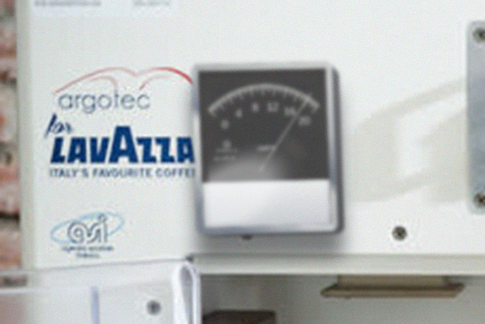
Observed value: {"value": 18, "unit": "A"}
